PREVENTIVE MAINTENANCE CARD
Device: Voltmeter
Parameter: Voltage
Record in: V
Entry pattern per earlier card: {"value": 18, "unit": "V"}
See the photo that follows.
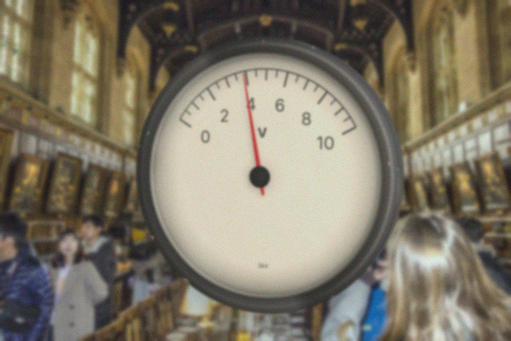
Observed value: {"value": 4, "unit": "V"}
